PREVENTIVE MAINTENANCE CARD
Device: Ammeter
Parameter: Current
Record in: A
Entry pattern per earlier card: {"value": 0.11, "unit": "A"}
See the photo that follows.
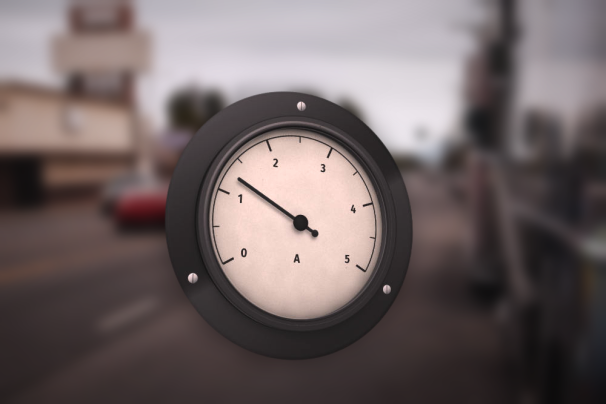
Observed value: {"value": 1.25, "unit": "A"}
